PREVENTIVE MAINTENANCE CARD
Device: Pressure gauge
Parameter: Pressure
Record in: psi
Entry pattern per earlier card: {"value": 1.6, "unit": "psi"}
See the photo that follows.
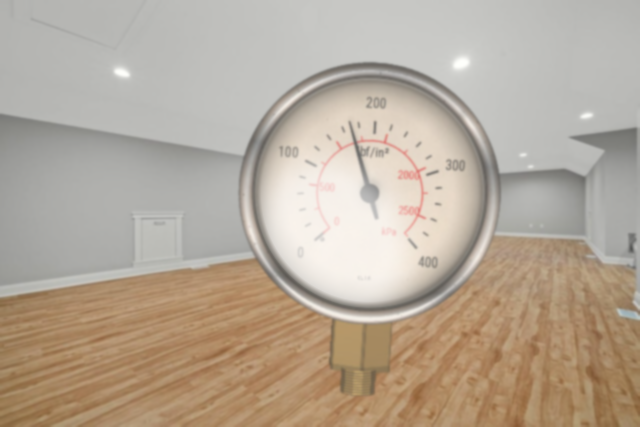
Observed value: {"value": 170, "unit": "psi"}
